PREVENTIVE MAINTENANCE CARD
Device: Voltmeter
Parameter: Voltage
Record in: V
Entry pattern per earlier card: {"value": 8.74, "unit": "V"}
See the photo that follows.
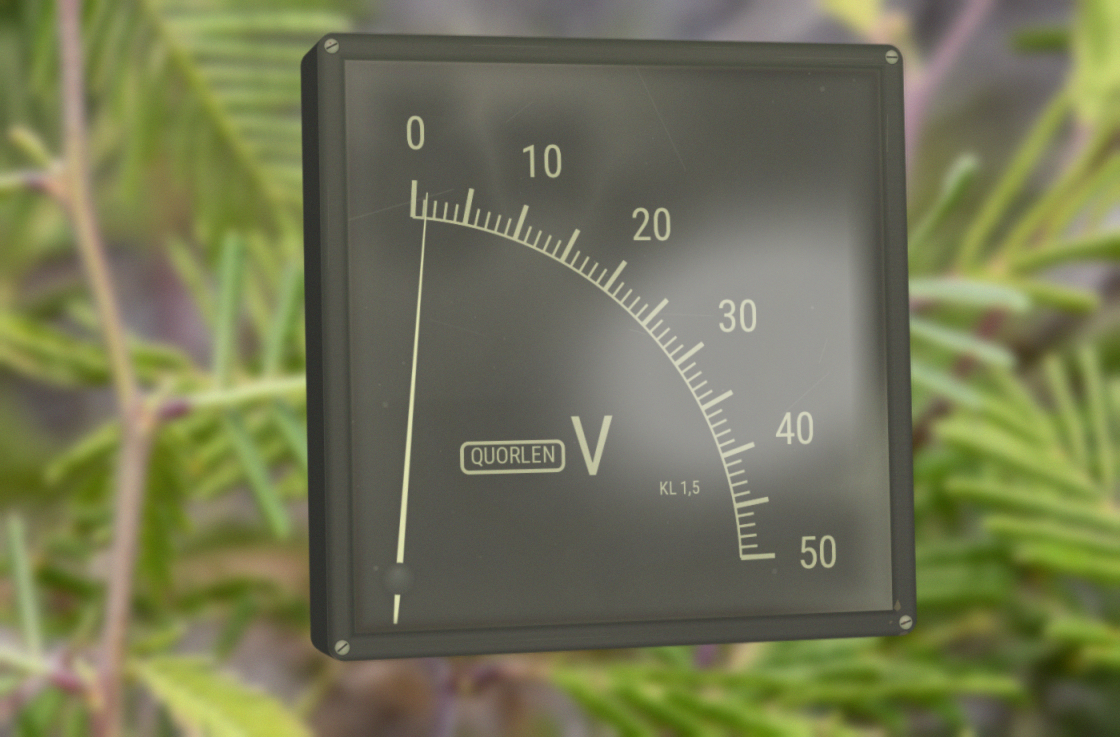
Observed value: {"value": 1, "unit": "V"}
